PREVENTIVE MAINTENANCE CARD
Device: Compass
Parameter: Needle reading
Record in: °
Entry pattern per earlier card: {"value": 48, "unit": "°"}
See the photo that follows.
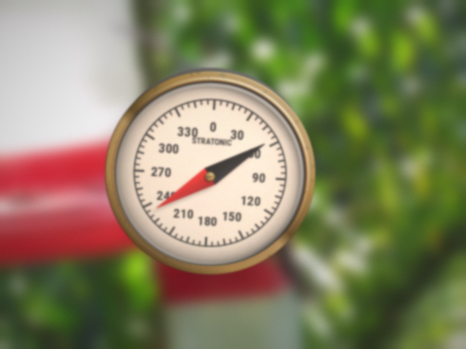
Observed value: {"value": 235, "unit": "°"}
